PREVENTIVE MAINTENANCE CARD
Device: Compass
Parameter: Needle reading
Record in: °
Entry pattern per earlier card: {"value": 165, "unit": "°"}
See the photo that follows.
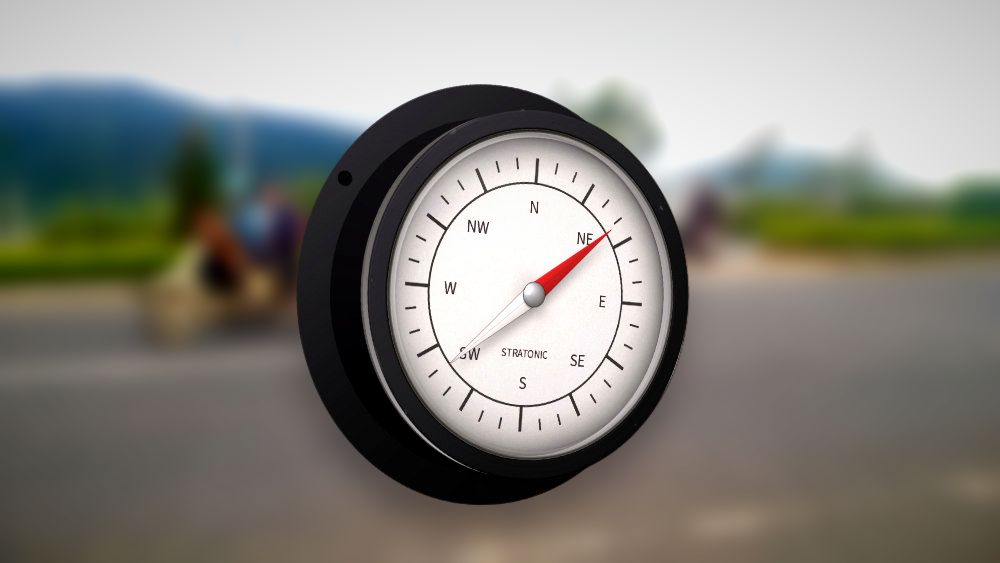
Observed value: {"value": 50, "unit": "°"}
